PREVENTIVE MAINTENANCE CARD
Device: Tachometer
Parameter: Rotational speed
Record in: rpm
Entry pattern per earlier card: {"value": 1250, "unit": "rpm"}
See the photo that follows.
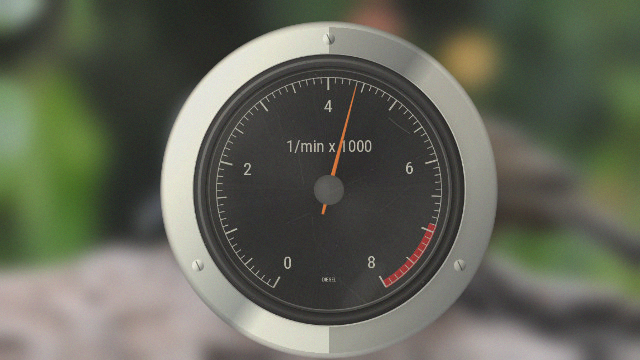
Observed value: {"value": 4400, "unit": "rpm"}
